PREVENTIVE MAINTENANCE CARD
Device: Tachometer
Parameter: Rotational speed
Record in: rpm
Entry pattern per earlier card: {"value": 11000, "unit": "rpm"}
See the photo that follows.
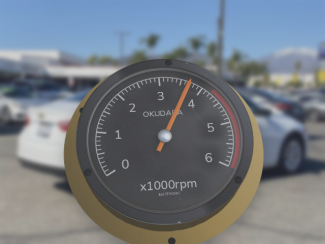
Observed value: {"value": 3700, "unit": "rpm"}
